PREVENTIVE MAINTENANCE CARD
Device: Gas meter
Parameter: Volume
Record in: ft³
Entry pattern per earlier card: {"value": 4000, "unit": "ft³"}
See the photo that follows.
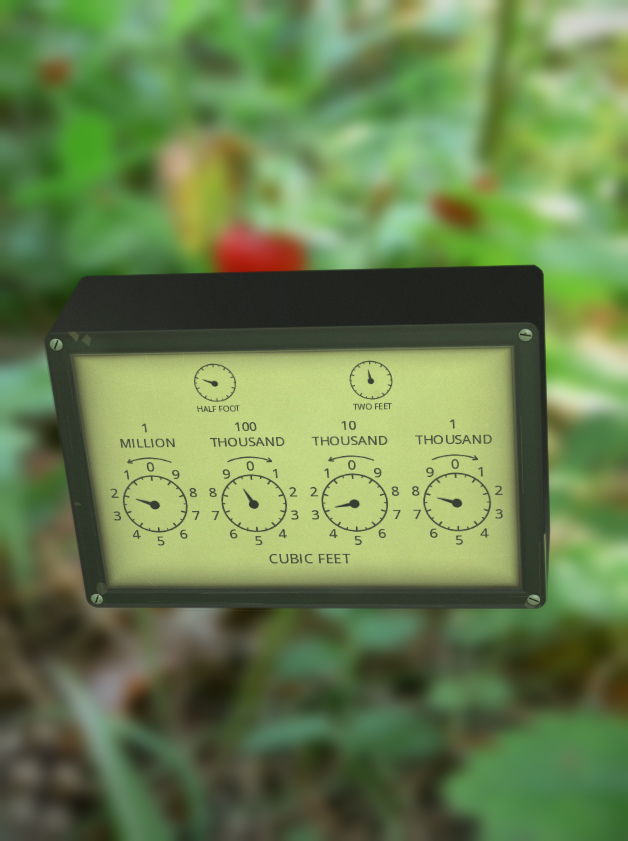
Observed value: {"value": 192800, "unit": "ft³"}
